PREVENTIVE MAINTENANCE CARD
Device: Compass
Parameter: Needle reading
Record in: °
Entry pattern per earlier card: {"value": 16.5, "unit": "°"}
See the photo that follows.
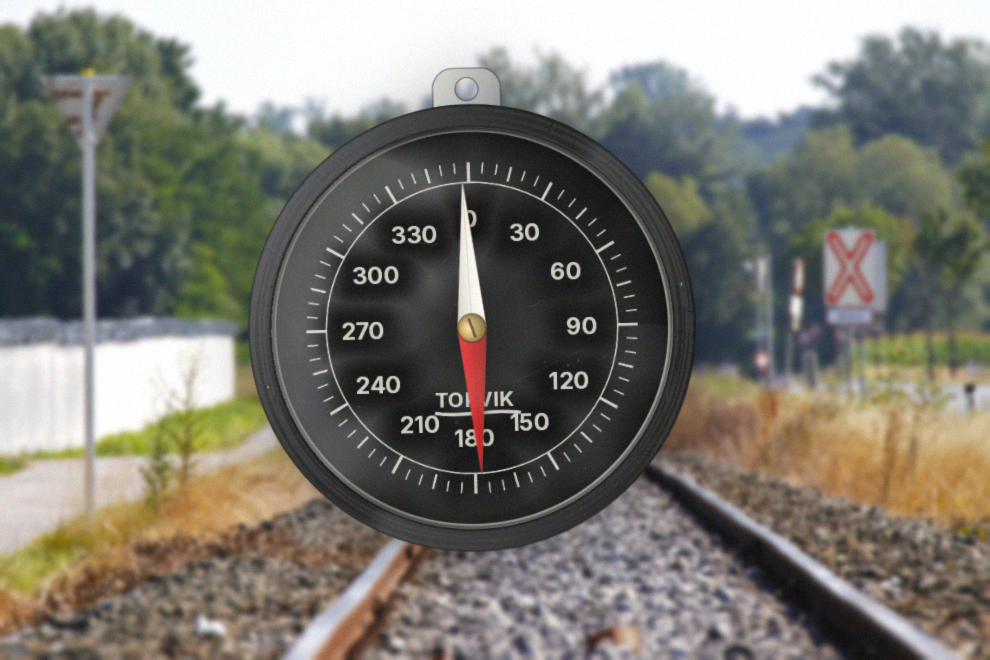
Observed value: {"value": 177.5, "unit": "°"}
